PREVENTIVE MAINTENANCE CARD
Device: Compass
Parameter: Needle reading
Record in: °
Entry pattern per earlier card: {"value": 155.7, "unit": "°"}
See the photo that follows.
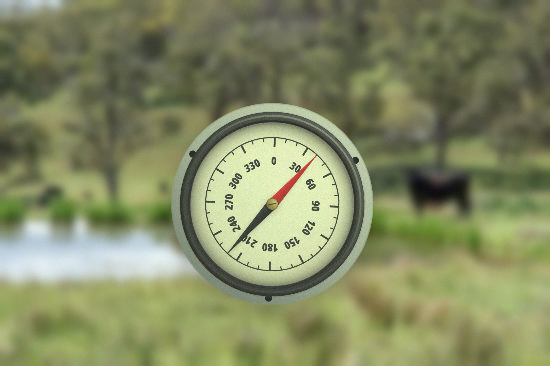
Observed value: {"value": 40, "unit": "°"}
